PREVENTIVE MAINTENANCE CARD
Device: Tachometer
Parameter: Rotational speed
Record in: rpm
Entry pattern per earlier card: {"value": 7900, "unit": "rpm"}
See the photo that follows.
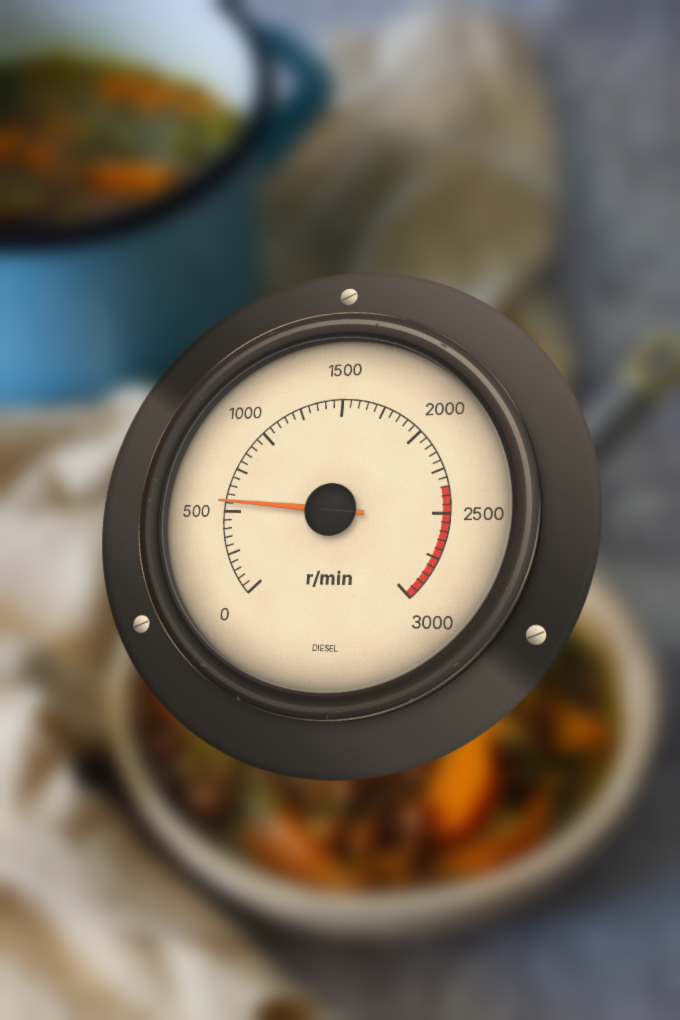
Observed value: {"value": 550, "unit": "rpm"}
